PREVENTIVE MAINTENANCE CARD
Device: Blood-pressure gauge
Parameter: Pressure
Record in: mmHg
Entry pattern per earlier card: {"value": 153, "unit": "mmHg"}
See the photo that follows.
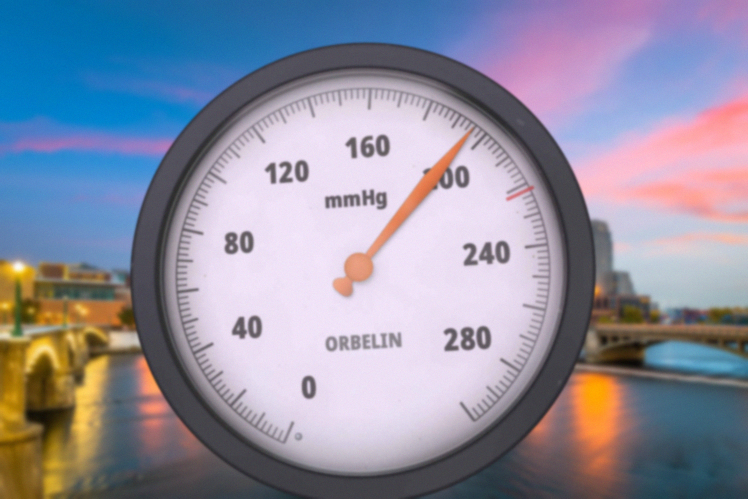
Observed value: {"value": 196, "unit": "mmHg"}
